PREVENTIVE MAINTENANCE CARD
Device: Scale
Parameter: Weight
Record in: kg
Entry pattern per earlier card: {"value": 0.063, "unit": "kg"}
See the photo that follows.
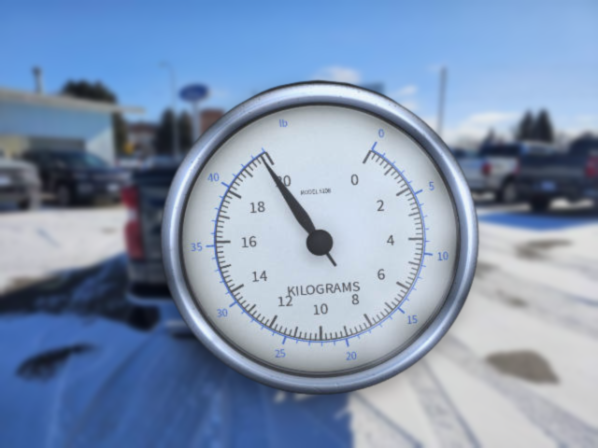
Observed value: {"value": 19.8, "unit": "kg"}
